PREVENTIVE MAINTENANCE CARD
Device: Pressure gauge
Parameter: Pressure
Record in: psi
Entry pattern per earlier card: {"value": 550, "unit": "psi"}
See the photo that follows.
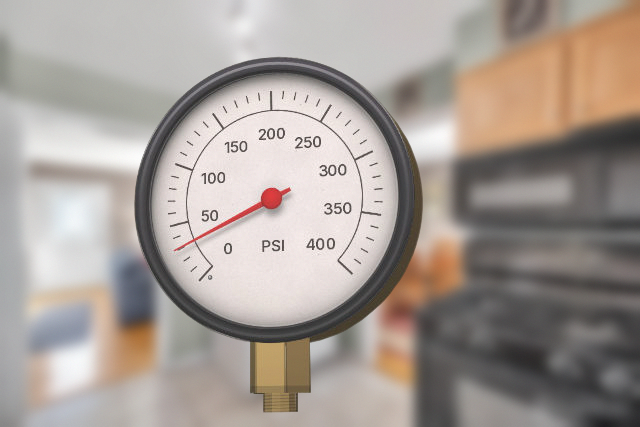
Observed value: {"value": 30, "unit": "psi"}
